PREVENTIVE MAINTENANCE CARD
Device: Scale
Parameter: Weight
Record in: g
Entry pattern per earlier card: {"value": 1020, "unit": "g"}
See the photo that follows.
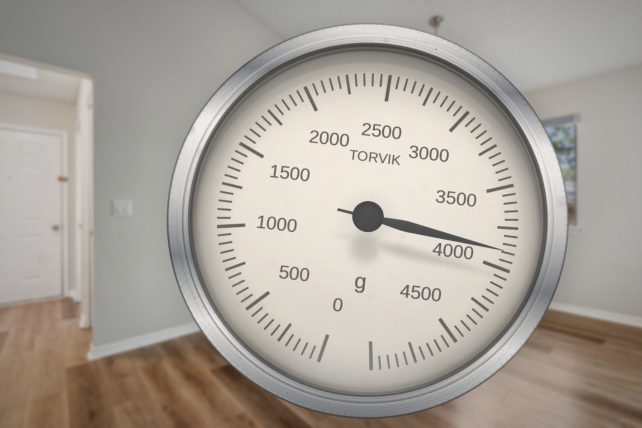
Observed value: {"value": 3900, "unit": "g"}
